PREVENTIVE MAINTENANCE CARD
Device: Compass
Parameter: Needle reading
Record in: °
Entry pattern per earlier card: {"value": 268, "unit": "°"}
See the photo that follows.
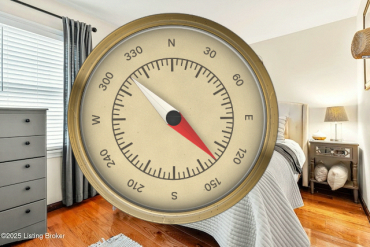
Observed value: {"value": 135, "unit": "°"}
